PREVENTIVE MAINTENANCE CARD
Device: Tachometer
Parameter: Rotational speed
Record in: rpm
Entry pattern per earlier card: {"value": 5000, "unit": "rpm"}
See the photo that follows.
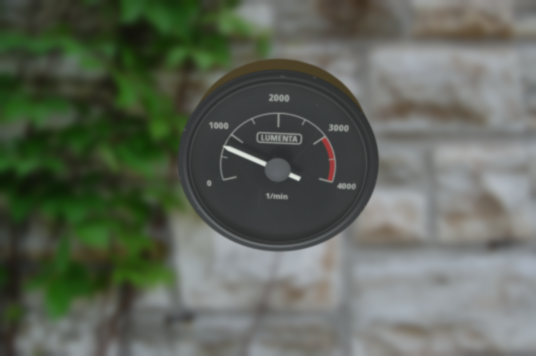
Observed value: {"value": 750, "unit": "rpm"}
